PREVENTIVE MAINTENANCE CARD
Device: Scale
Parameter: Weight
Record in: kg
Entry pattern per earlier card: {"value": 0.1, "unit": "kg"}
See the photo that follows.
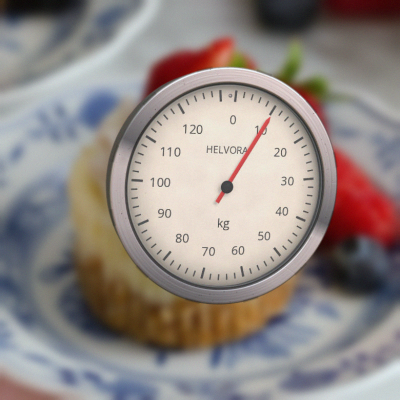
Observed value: {"value": 10, "unit": "kg"}
